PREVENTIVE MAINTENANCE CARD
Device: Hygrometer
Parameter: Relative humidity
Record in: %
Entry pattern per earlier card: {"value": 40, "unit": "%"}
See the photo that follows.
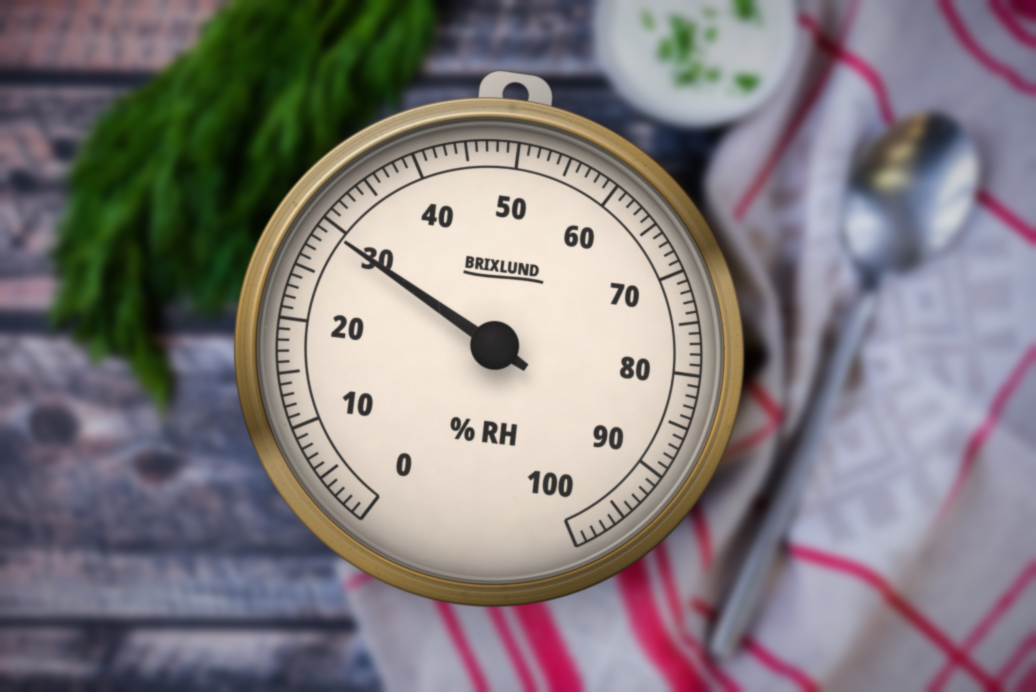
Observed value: {"value": 29, "unit": "%"}
